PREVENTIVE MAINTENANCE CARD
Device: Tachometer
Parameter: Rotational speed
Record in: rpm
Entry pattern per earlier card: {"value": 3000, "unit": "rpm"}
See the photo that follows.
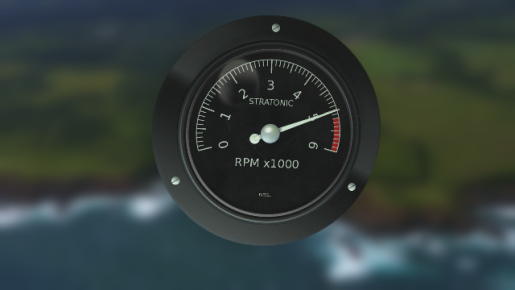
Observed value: {"value": 5000, "unit": "rpm"}
